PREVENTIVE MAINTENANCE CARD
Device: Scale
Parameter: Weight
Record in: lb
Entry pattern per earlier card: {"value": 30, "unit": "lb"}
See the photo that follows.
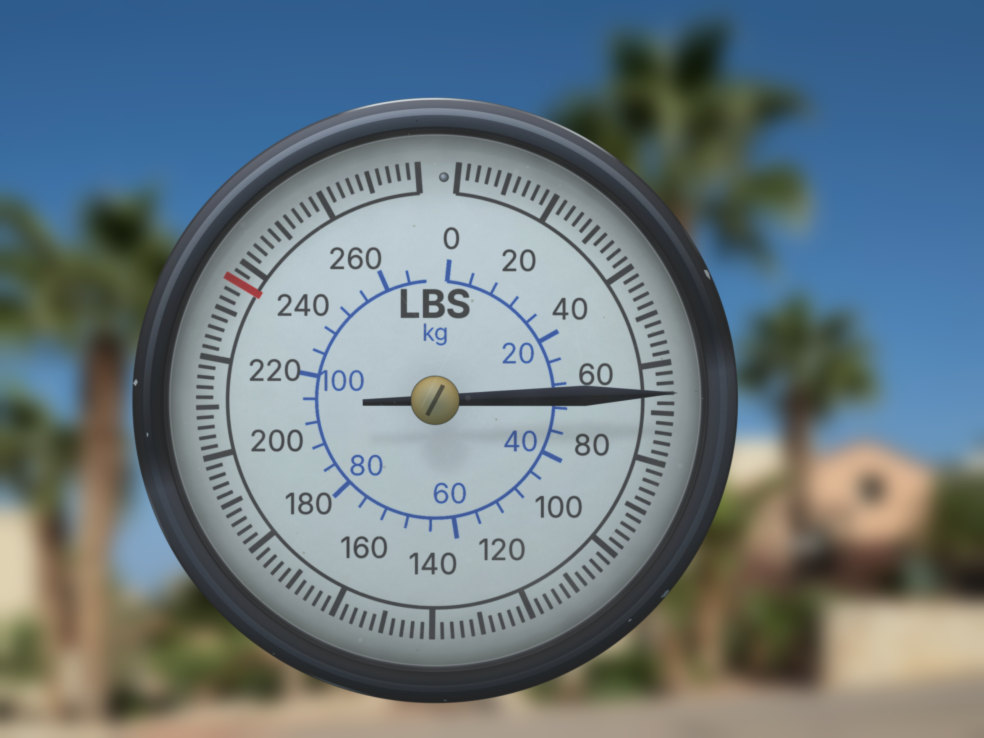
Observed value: {"value": 66, "unit": "lb"}
